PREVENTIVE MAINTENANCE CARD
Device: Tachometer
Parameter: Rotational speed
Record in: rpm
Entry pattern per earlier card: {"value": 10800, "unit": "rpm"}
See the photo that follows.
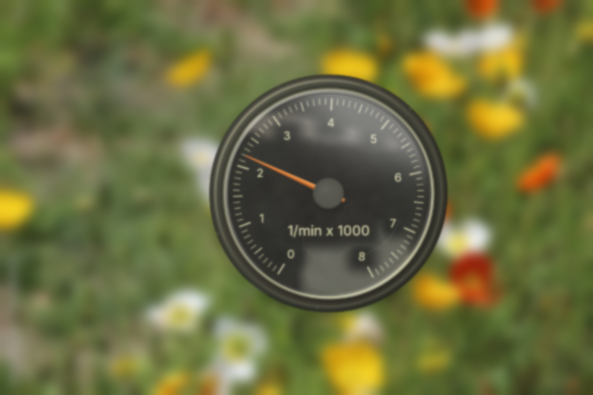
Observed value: {"value": 2200, "unit": "rpm"}
